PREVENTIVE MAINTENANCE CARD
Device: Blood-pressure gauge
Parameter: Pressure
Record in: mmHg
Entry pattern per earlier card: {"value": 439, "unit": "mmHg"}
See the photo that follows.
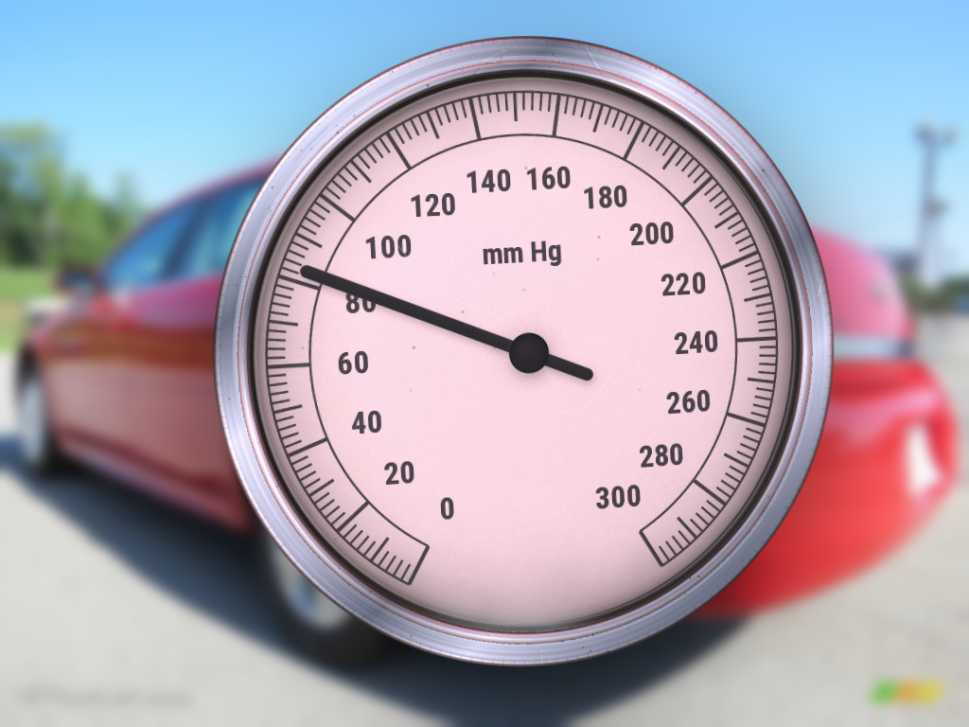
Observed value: {"value": 83, "unit": "mmHg"}
